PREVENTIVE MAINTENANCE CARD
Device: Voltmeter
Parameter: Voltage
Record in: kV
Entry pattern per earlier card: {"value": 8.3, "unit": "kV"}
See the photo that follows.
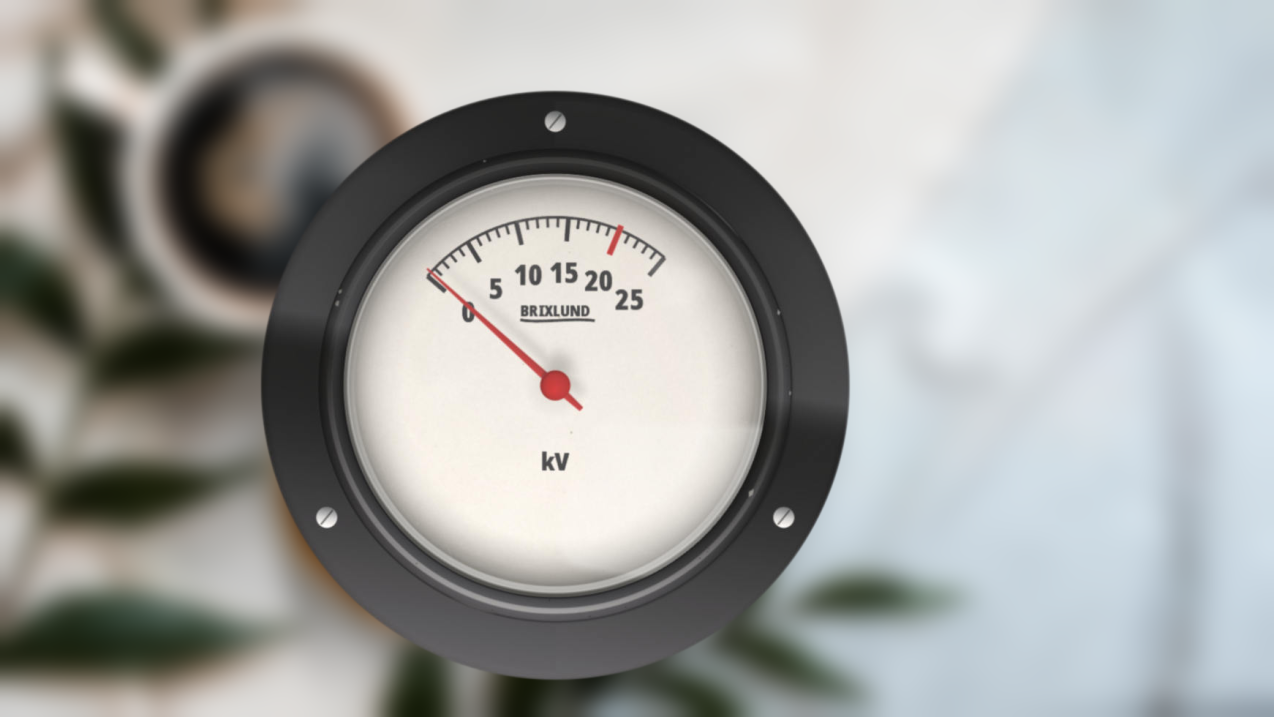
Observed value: {"value": 0.5, "unit": "kV"}
